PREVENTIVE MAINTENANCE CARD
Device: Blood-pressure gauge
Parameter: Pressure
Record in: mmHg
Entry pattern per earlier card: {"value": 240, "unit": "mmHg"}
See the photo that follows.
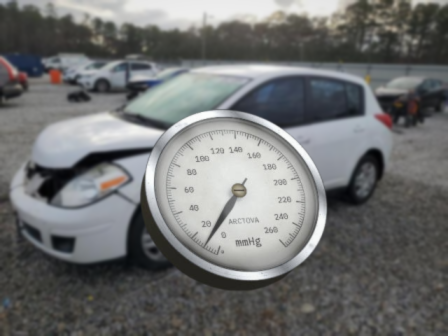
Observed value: {"value": 10, "unit": "mmHg"}
